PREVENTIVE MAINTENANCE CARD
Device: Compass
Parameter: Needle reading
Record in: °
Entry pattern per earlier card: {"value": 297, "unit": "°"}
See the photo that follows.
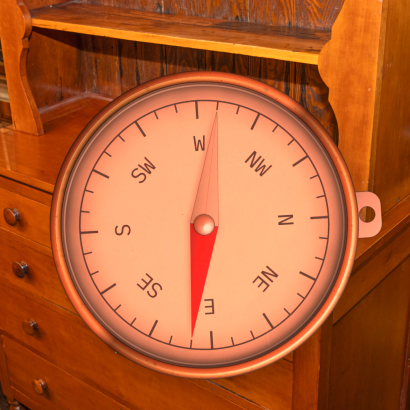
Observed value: {"value": 100, "unit": "°"}
